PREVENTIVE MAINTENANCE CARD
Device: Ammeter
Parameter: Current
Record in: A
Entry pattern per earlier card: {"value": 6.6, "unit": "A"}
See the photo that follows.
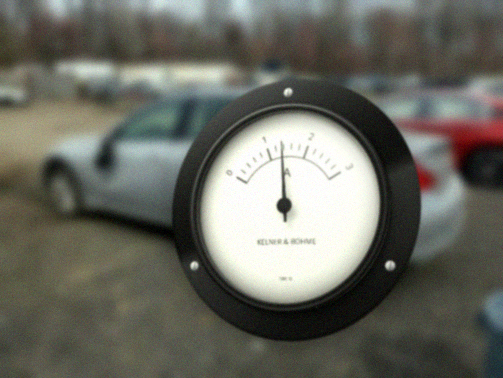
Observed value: {"value": 1.4, "unit": "A"}
